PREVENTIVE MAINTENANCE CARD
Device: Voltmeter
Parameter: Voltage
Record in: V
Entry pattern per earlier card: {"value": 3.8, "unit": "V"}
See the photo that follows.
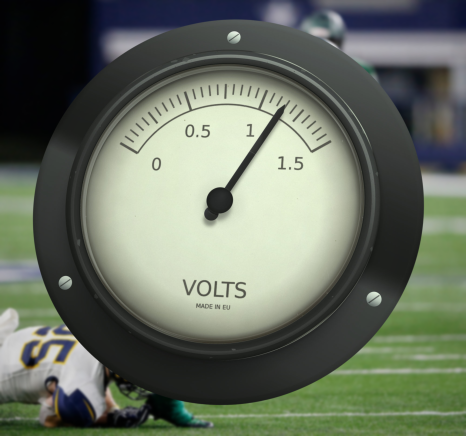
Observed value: {"value": 1.15, "unit": "V"}
